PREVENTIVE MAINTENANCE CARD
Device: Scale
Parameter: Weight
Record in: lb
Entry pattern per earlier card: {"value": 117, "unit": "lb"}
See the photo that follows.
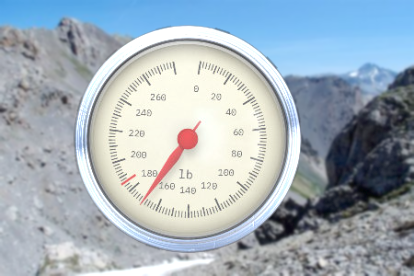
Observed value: {"value": 170, "unit": "lb"}
